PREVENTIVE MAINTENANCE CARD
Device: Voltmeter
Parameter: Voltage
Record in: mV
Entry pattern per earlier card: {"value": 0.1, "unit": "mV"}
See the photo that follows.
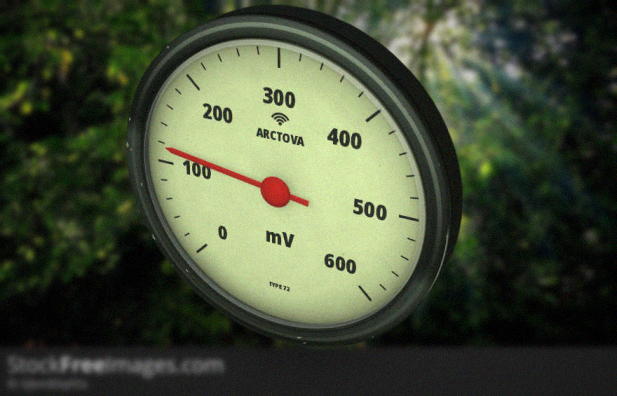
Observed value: {"value": 120, "unit": "mV"}
